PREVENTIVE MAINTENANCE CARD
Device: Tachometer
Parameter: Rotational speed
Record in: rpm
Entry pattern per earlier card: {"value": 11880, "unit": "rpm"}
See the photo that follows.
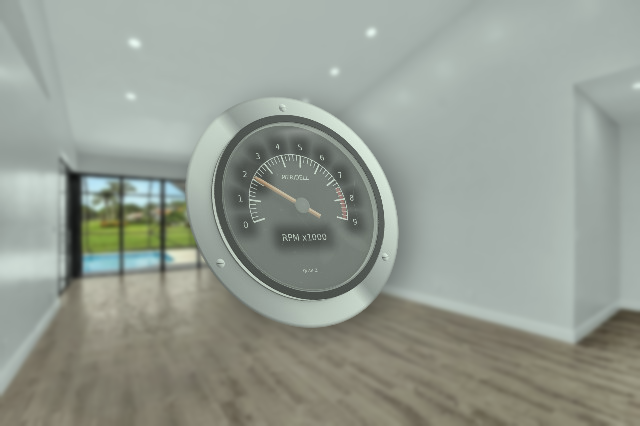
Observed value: {"value": 2000, "unit": "rpm"}
